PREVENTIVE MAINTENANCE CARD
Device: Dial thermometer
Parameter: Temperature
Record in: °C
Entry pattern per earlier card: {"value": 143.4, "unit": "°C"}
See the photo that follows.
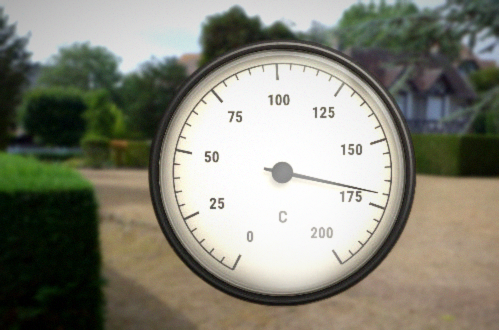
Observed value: {"value": 170, "unit": "°C"}
